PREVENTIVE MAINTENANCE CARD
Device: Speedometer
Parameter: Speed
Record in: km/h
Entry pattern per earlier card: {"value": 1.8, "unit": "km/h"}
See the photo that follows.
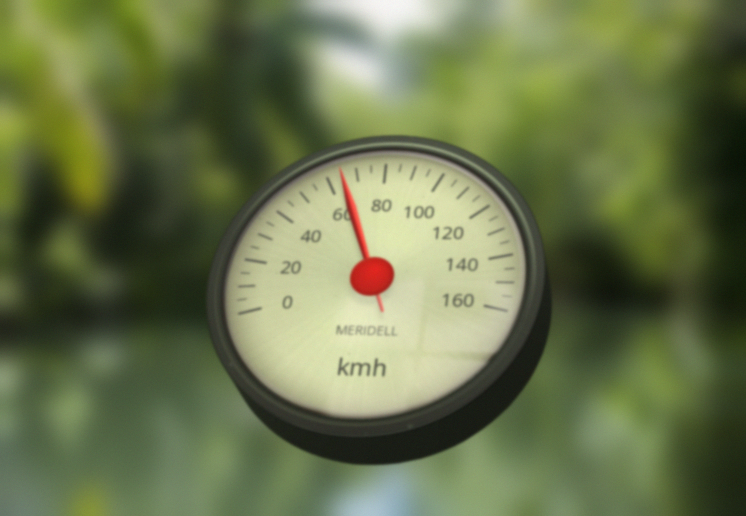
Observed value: {"value": 65, "unit": "km/h"}
